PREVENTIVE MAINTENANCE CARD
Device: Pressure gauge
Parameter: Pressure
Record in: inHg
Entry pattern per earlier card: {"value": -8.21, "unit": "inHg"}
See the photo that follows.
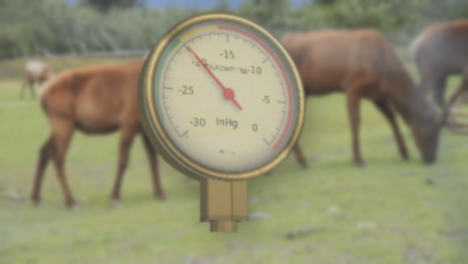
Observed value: {"value": -20, "unit": "inHg"}
